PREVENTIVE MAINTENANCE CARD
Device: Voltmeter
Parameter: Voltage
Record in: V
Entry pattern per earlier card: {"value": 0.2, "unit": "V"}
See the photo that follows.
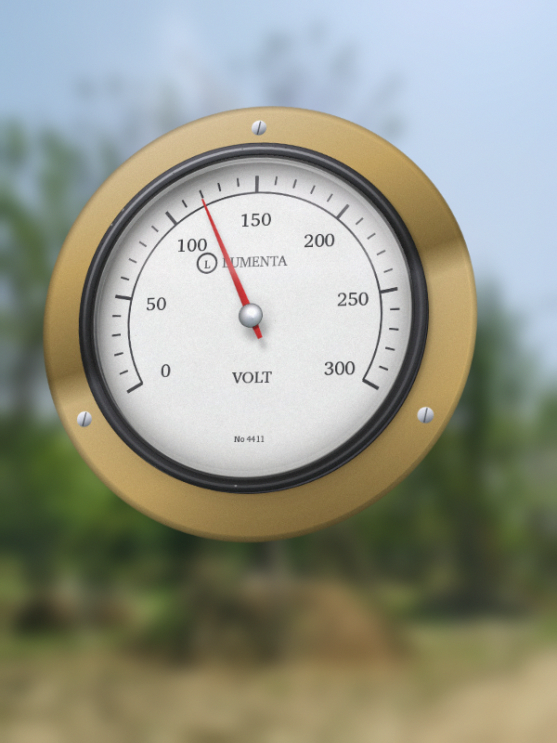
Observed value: {"value": 120, "unit": "V"}
